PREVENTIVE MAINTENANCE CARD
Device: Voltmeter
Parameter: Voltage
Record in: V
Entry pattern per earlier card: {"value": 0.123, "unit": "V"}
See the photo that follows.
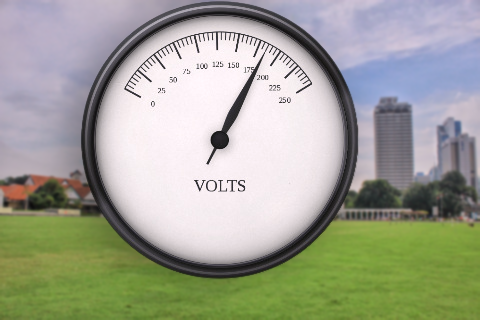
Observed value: {"value": 185, "unit": "V"}
